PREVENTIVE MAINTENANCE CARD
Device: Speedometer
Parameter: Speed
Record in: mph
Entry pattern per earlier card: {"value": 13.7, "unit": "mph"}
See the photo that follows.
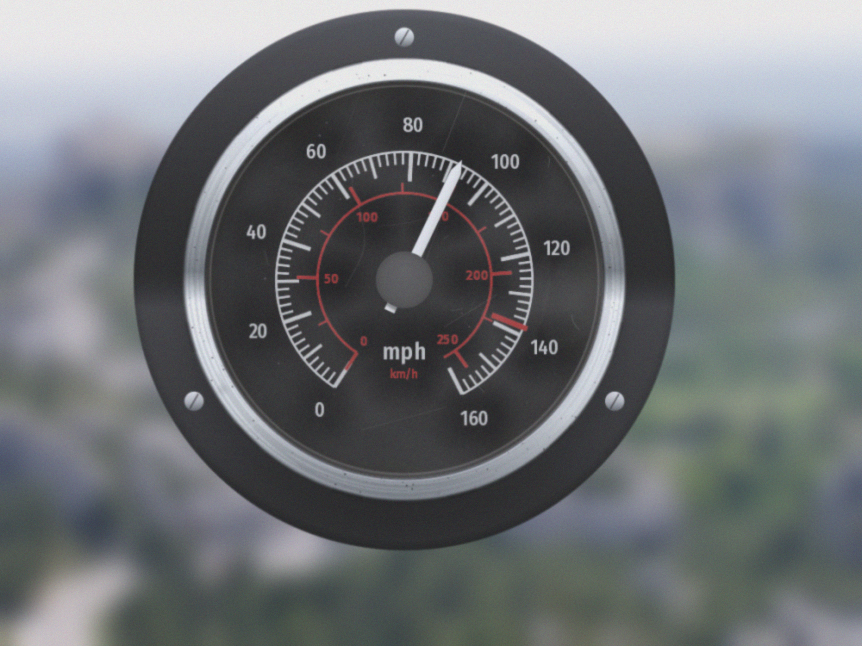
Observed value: {"value": 92, "unit": "mph"}
